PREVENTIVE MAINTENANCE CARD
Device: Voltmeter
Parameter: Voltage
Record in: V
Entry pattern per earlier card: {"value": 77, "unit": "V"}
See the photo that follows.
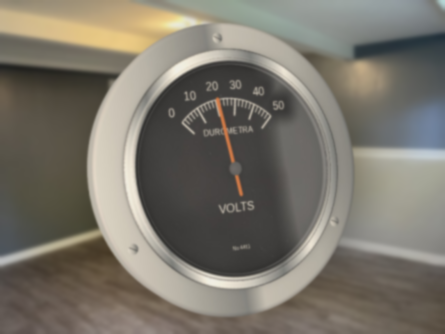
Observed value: {"value": 20, "unit": "V"}
